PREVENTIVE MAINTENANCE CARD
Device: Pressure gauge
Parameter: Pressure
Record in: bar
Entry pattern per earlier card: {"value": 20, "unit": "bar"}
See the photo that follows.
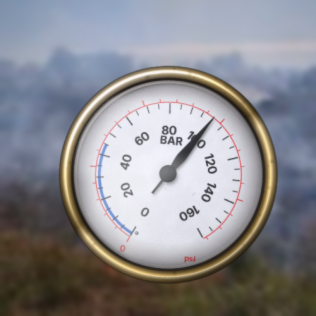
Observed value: {"value": 100, "unit": "bar"}
